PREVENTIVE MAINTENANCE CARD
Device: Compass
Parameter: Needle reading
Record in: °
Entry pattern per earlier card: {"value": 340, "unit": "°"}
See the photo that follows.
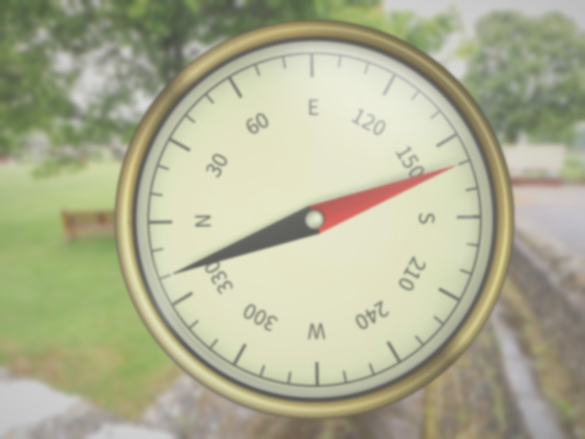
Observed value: {"value": 160, "unit": "°"}
